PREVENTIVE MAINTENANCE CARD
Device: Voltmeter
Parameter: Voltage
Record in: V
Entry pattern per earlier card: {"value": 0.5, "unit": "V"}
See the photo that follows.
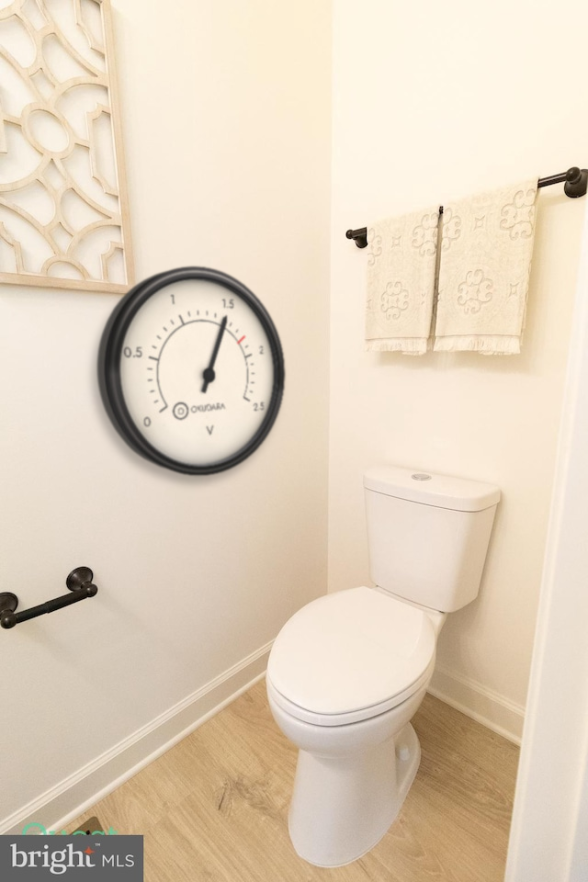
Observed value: {"value": 1.5, "unit": "V"}
